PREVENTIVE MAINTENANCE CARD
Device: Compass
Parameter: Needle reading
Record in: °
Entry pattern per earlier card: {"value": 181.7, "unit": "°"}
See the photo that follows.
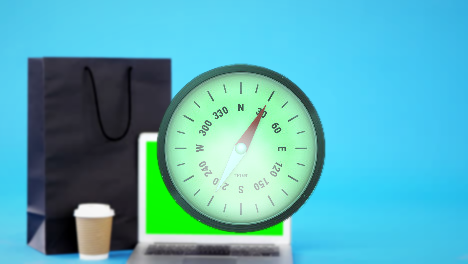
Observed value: {"value": 30, "unit": "°"}
